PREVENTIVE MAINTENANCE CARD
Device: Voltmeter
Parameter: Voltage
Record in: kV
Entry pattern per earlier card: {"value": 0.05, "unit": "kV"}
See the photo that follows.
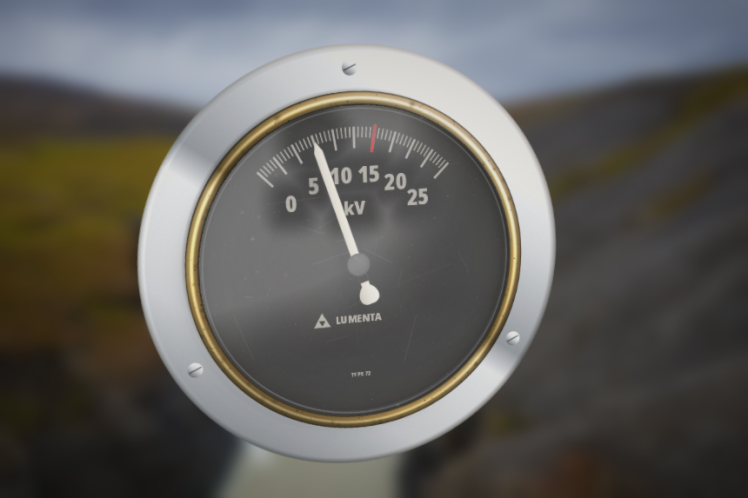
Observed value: {"value": 7.5, "unit": "kV"}
